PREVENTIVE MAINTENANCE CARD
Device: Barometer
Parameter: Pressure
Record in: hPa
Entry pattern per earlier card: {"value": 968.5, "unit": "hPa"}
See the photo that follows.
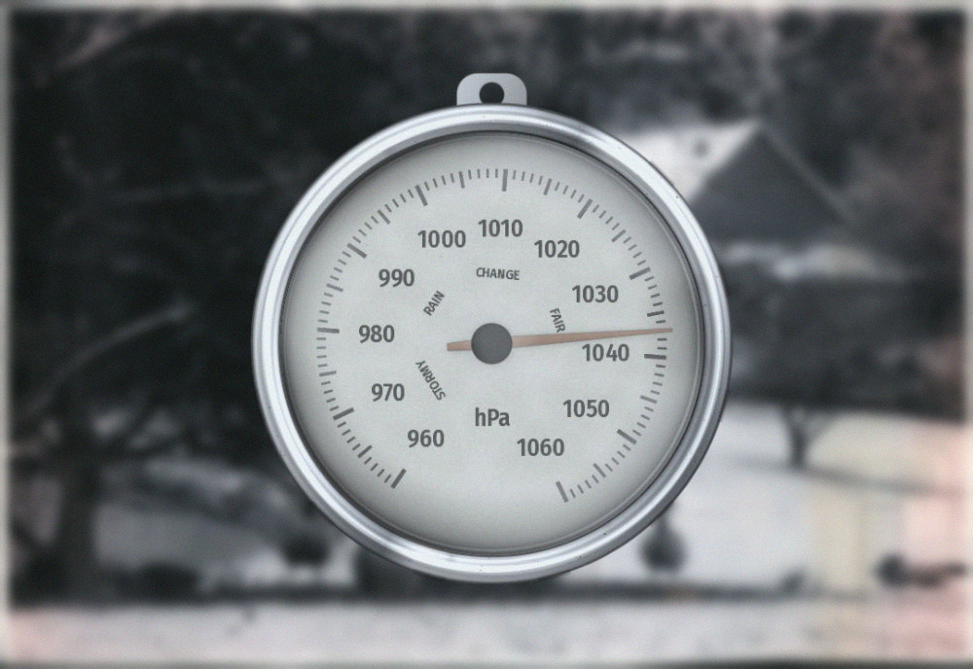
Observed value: {"value": 1037, "unit": "hPa"}
